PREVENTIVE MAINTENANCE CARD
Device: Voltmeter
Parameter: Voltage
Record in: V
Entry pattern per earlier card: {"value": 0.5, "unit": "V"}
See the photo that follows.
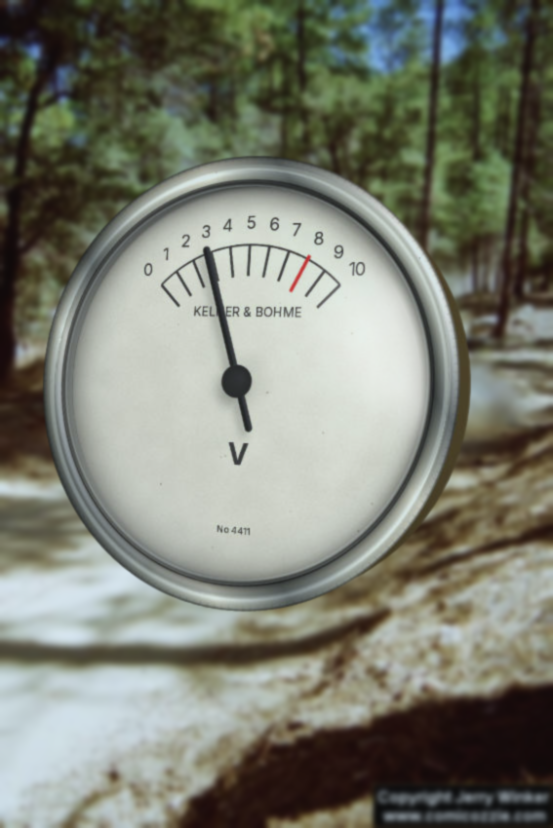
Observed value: {"value": 3, "unit": "V"}
